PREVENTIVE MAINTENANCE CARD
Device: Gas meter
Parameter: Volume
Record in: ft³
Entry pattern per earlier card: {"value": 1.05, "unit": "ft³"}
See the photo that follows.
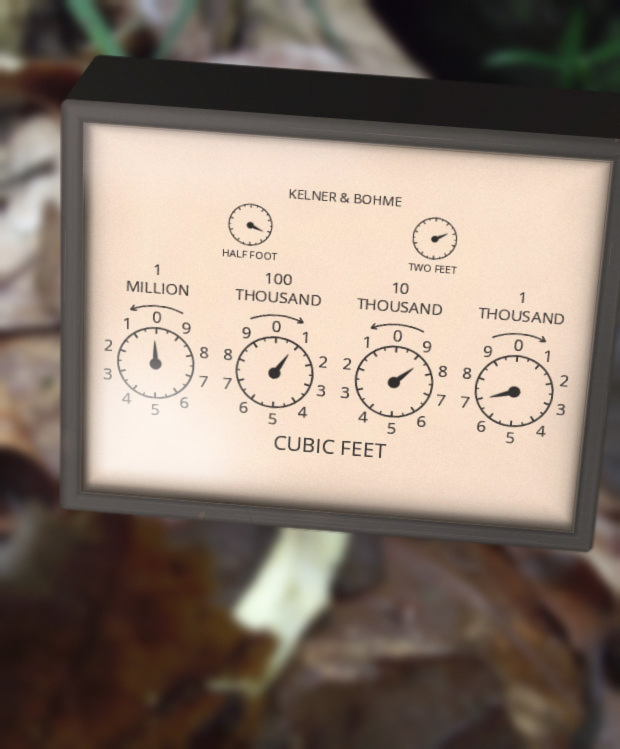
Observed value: {"value": 8700, "unit": "ft³"}
